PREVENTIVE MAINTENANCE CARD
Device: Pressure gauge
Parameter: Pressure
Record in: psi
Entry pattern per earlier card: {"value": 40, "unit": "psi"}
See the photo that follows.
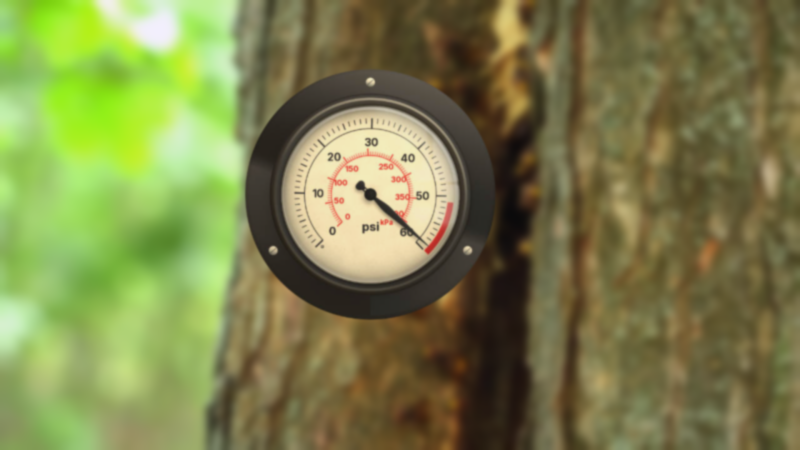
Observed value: {"value": 59, "unit": "psi"}
